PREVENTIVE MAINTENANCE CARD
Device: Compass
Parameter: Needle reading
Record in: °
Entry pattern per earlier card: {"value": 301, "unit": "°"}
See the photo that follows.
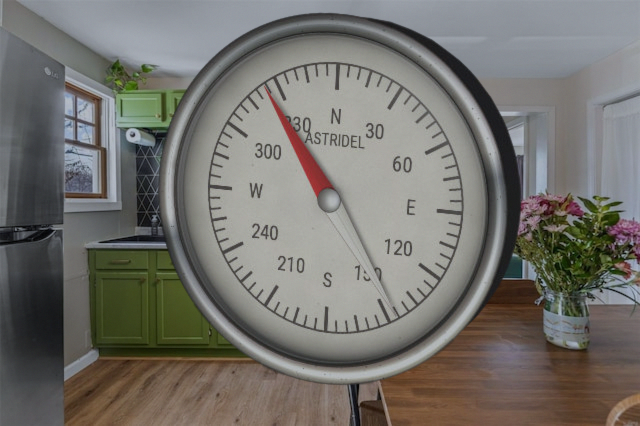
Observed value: {"value": 325, "unit": "°"}
